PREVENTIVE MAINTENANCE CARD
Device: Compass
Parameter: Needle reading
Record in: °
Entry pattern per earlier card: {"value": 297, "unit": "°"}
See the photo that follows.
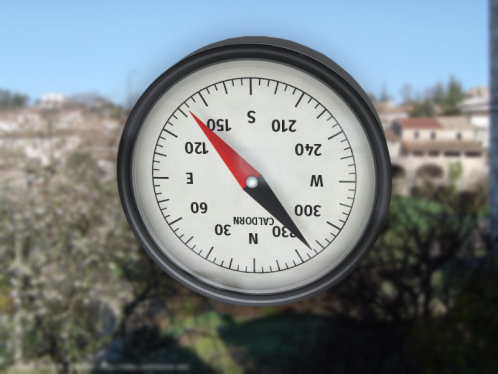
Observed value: {"value": 140, "unit": "°"}
